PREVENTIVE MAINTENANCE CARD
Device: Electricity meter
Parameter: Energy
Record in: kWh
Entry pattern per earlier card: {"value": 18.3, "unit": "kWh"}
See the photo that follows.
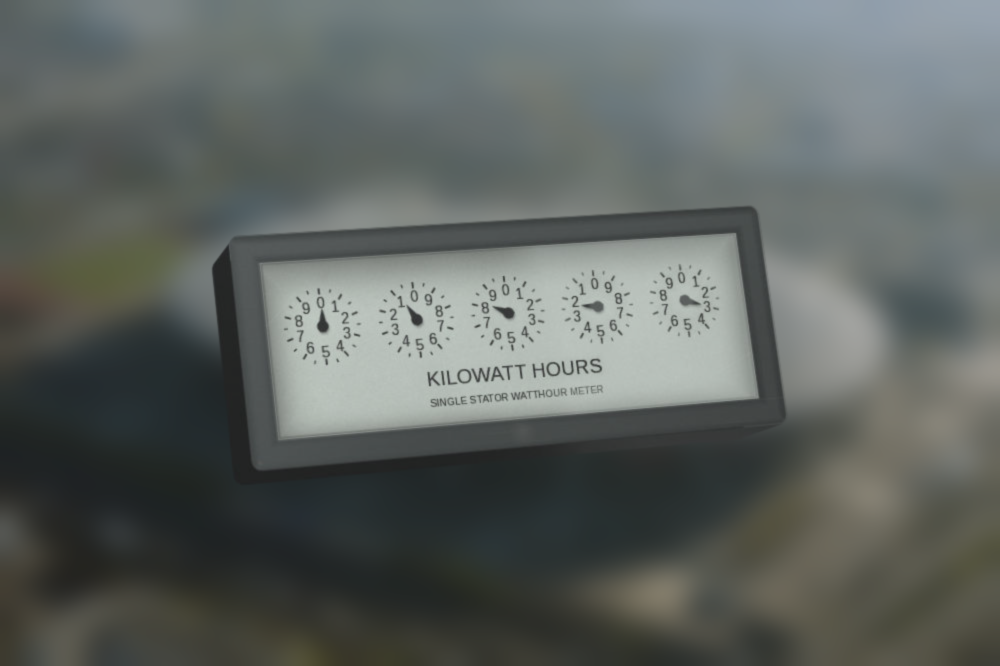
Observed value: {"value": 823, "unit": "kWh"}
